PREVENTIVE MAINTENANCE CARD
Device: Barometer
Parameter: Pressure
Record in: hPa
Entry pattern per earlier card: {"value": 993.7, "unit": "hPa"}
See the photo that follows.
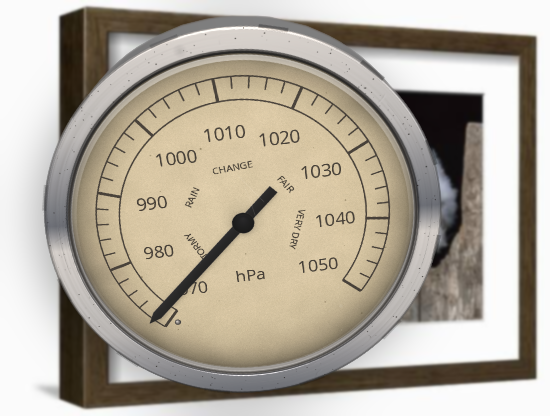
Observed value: {"value": 972, "unit": "hPa"}
